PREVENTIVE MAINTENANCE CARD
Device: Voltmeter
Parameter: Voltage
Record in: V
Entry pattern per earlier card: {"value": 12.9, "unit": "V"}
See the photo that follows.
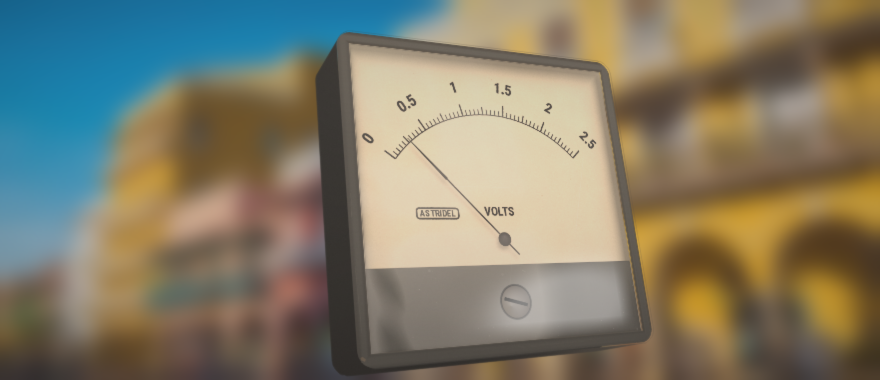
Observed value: {"value": 0.25, "unit": "V"}
